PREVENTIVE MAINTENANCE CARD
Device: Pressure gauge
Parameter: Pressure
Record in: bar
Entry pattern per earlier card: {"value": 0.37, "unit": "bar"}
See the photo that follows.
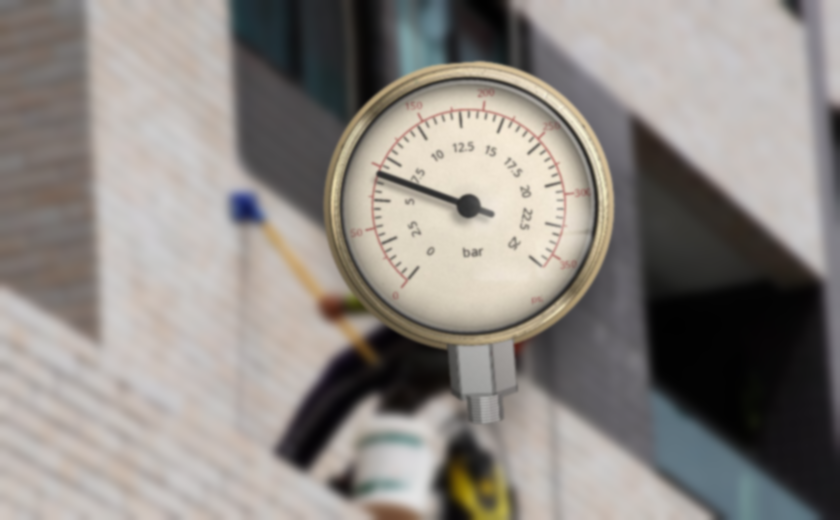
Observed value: {"value": 6.5, "unit": "bar"}
